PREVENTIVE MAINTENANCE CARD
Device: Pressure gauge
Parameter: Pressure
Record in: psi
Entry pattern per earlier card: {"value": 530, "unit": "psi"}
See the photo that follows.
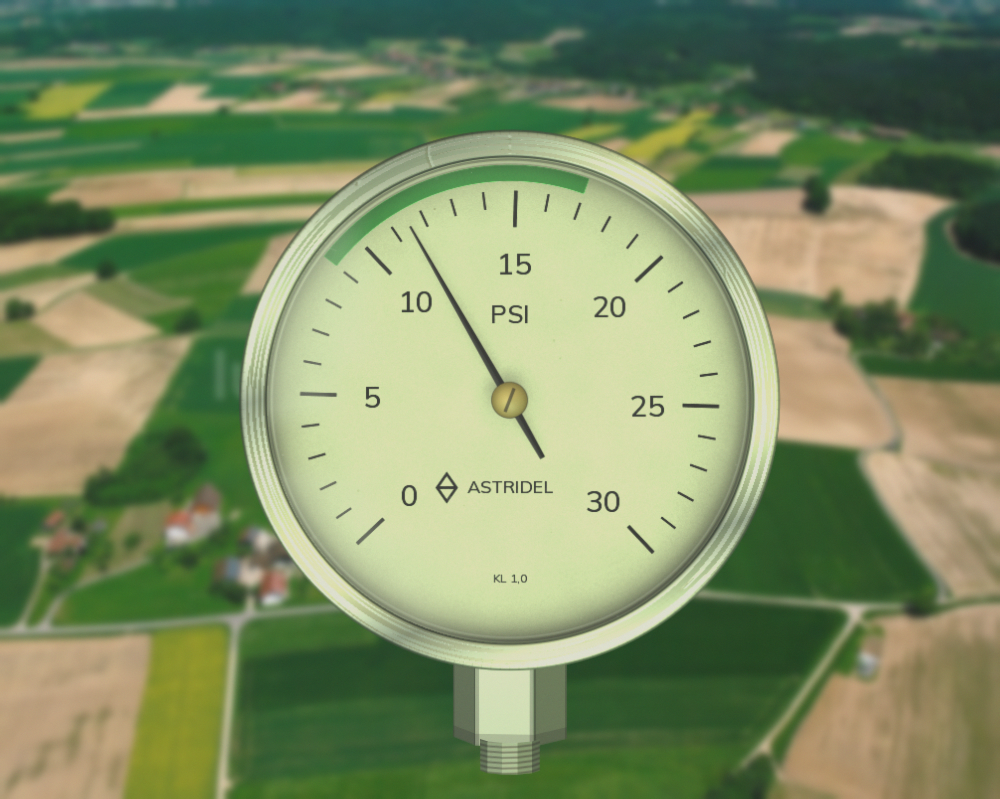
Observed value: {"value": 11.5, "unit": "psi"}
